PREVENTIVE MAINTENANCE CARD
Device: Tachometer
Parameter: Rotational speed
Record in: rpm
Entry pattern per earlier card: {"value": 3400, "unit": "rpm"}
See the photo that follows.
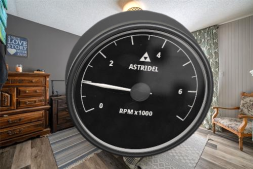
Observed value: {"value": 1000, "unit": "rpm"}
